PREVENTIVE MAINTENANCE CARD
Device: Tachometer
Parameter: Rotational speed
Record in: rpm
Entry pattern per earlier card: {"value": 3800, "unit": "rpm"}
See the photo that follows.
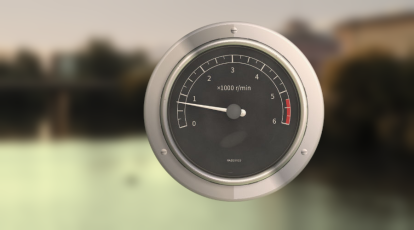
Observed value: {"value": 750, "unit": "rpm"}
